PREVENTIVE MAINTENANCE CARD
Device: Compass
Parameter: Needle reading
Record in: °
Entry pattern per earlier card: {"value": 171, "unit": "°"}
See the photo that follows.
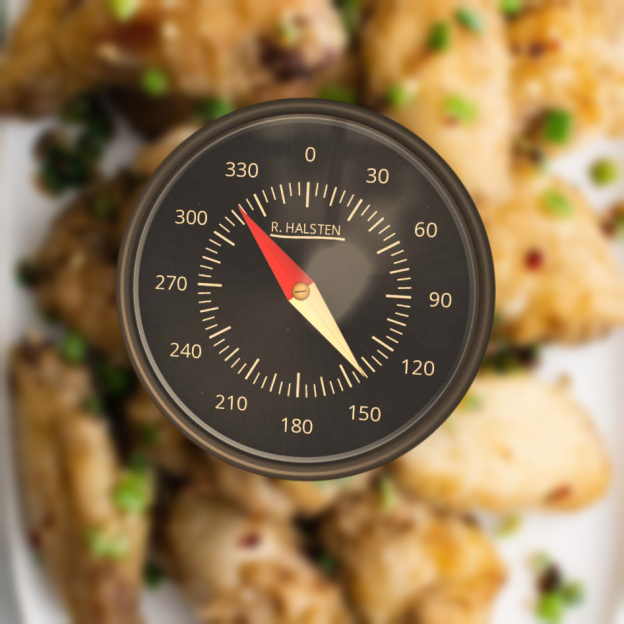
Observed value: {"value": 320, "unit": "°"}
